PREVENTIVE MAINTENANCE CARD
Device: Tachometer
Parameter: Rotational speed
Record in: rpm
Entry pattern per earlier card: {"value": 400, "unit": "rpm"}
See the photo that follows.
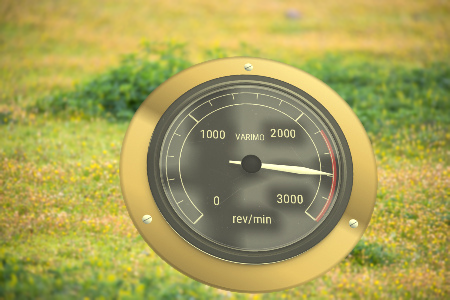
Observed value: {"value": 2600, "unit": "rpm"}
